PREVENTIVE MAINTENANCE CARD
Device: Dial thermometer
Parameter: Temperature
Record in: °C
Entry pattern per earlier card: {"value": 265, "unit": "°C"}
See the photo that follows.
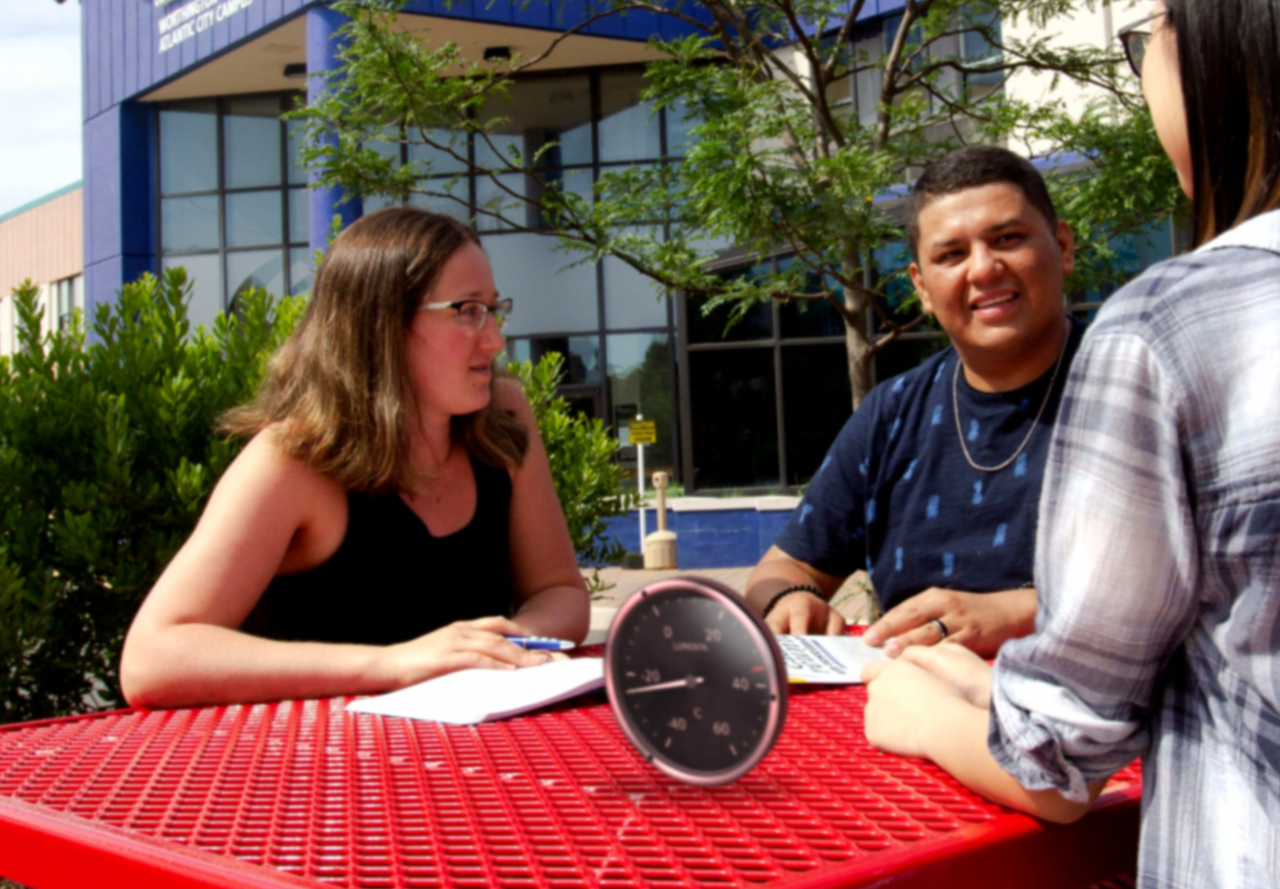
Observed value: {"value": -24, "unit": "°C"}
